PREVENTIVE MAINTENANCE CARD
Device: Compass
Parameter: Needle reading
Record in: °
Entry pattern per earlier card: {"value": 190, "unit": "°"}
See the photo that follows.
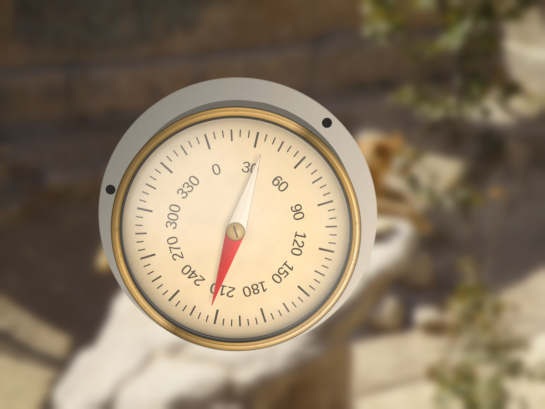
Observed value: {"value": 215, "unit": "°"}
